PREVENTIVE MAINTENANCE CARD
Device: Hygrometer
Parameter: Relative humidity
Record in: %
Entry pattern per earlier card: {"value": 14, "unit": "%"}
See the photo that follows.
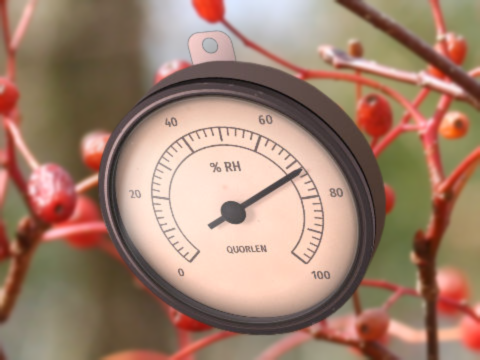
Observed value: {"value": 72, "unit": "%"}
